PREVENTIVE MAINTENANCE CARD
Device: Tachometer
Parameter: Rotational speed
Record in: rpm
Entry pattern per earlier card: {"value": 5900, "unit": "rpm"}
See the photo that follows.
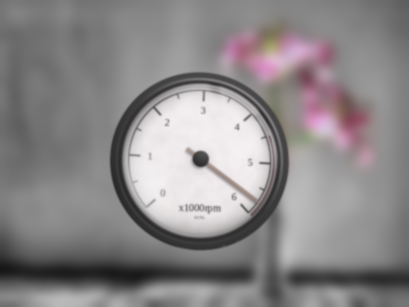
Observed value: {"value": 5750, "unit": "rpm"}
